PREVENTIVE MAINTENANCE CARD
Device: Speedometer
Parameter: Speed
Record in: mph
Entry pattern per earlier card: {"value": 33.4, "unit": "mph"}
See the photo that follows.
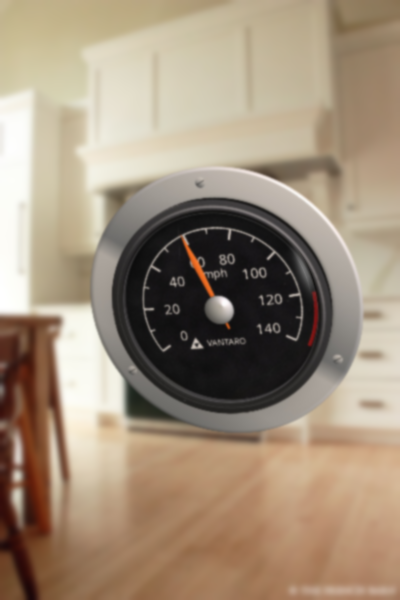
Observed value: {"value": 60, "unit": "mph"}
